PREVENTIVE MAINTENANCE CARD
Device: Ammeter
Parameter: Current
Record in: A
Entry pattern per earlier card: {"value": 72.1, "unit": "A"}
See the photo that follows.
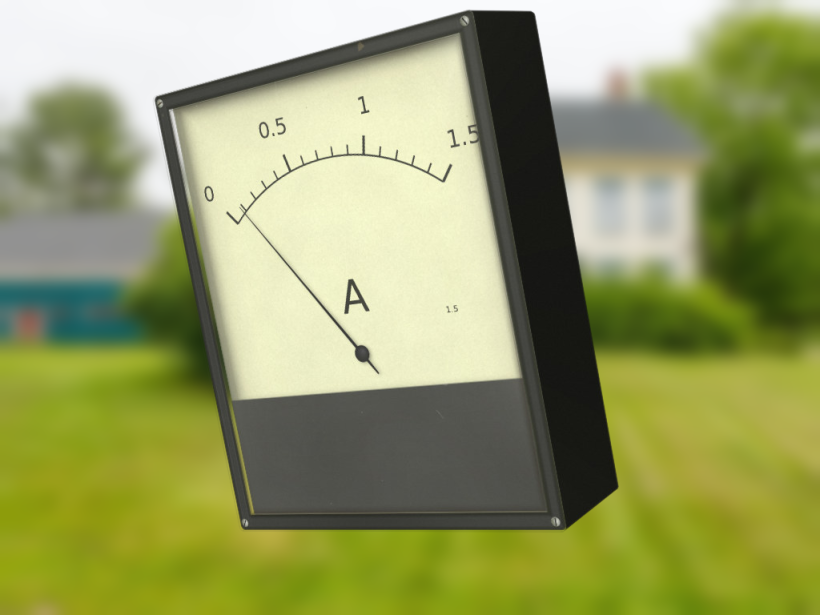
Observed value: {"value": 0.1, "unit": "A"}
